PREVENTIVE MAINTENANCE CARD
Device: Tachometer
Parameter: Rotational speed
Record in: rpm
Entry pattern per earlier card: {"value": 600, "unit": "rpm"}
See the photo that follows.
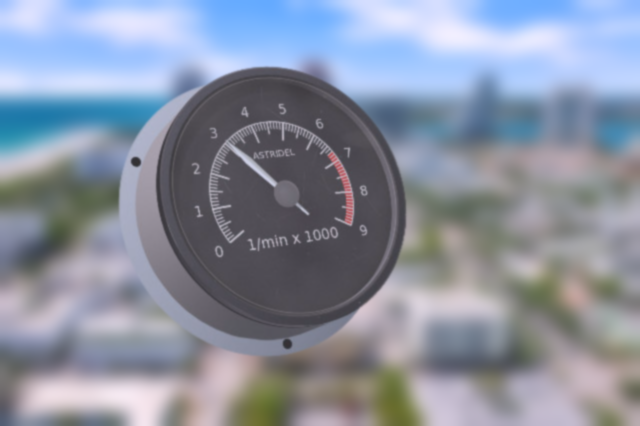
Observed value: {"value": 3000, "unit": "rpm"}
